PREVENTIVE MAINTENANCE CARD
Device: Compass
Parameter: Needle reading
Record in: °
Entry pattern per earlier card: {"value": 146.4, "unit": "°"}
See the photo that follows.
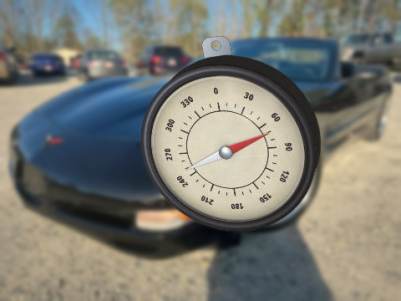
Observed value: {"value": 70, "unit": "°"}
